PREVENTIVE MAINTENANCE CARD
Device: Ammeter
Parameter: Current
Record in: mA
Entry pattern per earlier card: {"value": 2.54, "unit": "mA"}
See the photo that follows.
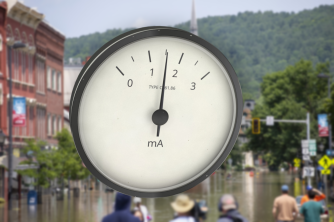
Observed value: {"value": 1.5, "unit": "mA"}
